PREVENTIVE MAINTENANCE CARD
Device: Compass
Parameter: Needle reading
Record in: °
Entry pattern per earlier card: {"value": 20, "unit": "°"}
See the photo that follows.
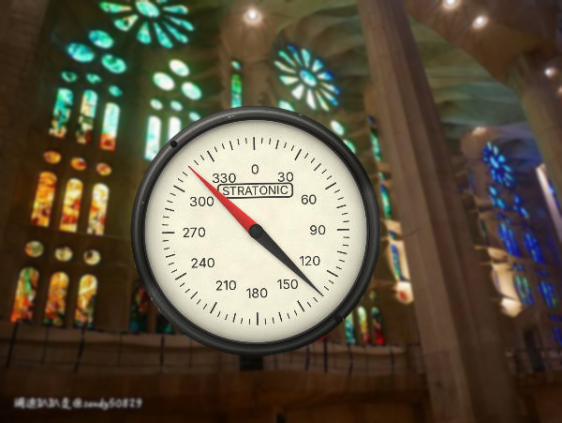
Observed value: {"value": 315, "unit": "°"}
